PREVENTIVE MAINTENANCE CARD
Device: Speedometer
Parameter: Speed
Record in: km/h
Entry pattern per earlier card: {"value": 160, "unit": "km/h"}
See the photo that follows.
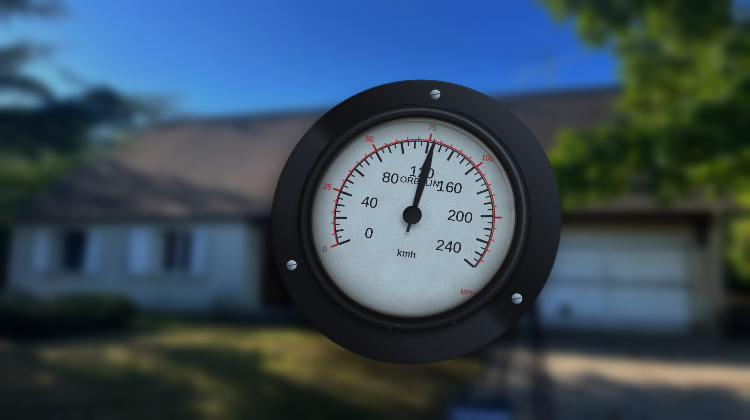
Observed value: {"value": 125, "unit": "km/h"}
